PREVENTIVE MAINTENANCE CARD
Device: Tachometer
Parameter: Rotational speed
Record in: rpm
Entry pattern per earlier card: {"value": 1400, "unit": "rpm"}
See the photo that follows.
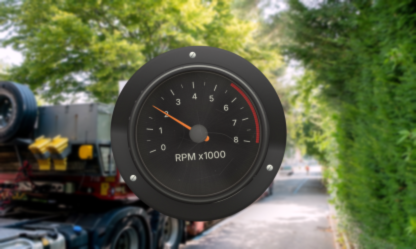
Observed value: {"value": 2000, "unit": "rpm"}
